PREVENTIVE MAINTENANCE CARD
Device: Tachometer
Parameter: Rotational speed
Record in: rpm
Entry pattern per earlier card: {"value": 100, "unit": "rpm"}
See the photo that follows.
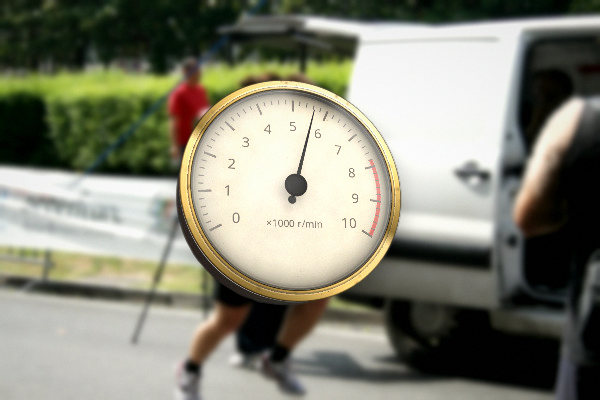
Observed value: {"value": 5600, "unit": "rpm"}
